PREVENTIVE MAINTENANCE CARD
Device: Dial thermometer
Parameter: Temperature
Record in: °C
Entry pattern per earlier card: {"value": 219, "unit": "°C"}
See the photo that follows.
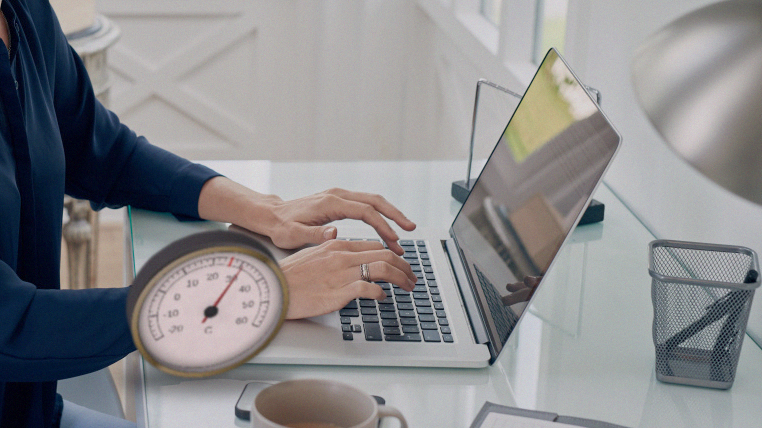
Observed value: {"value": 30, "unit": "°C"}
